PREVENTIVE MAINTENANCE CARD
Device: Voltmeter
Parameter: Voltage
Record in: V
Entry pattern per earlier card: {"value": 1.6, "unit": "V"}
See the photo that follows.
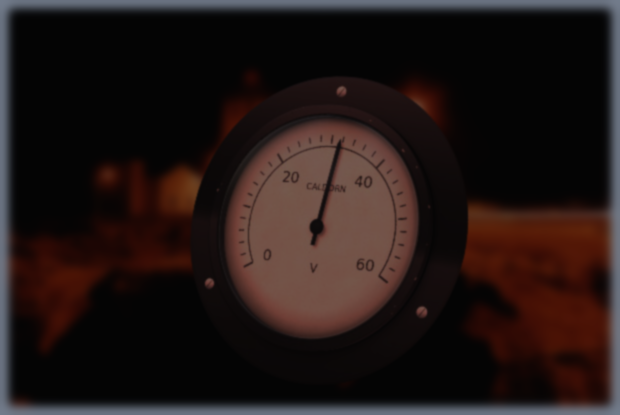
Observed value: {"value": 32, "unit": "V"}
